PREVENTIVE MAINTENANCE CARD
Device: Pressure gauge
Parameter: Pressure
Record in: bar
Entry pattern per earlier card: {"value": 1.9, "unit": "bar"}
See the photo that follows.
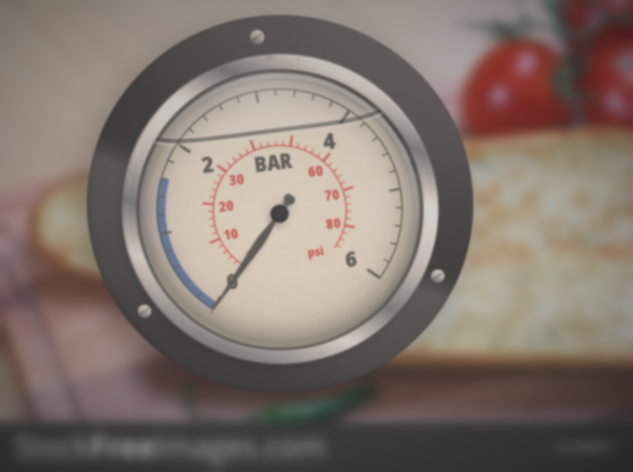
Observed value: {"value": 0, "unit": "bar"}
